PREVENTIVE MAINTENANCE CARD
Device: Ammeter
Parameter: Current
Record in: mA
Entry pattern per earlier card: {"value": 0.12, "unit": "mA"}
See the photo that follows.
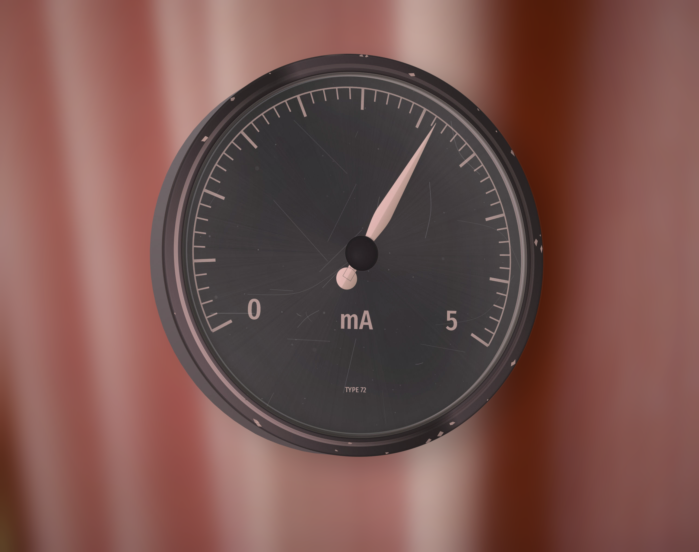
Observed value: {"value": 3.1, "unit": "mA"}
